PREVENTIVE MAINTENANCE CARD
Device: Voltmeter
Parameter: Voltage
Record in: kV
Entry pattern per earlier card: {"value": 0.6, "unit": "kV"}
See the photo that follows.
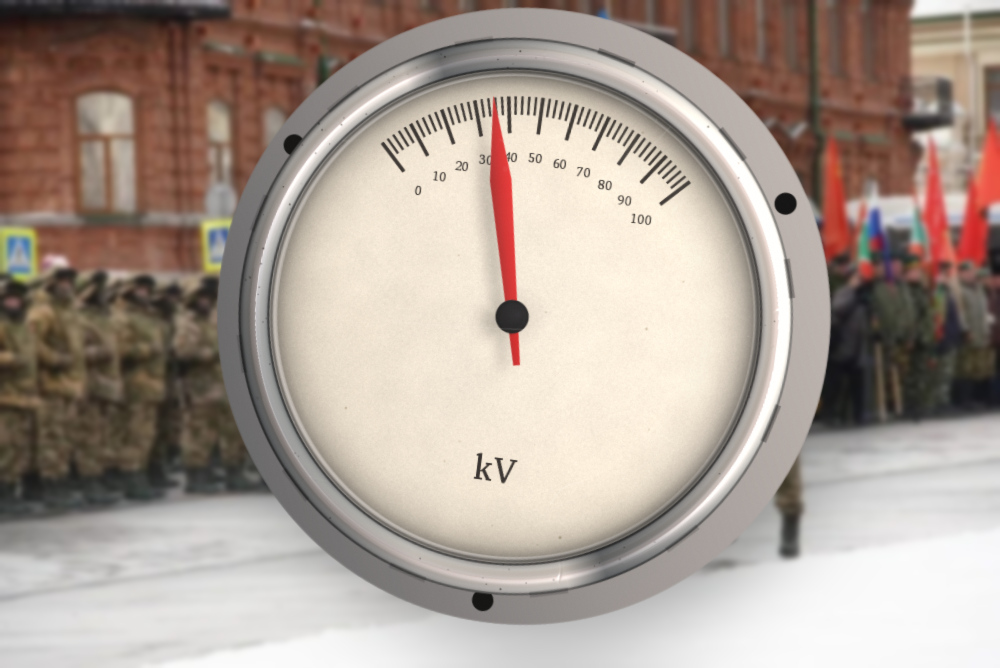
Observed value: {"value": 36, "unit": "kV"}
